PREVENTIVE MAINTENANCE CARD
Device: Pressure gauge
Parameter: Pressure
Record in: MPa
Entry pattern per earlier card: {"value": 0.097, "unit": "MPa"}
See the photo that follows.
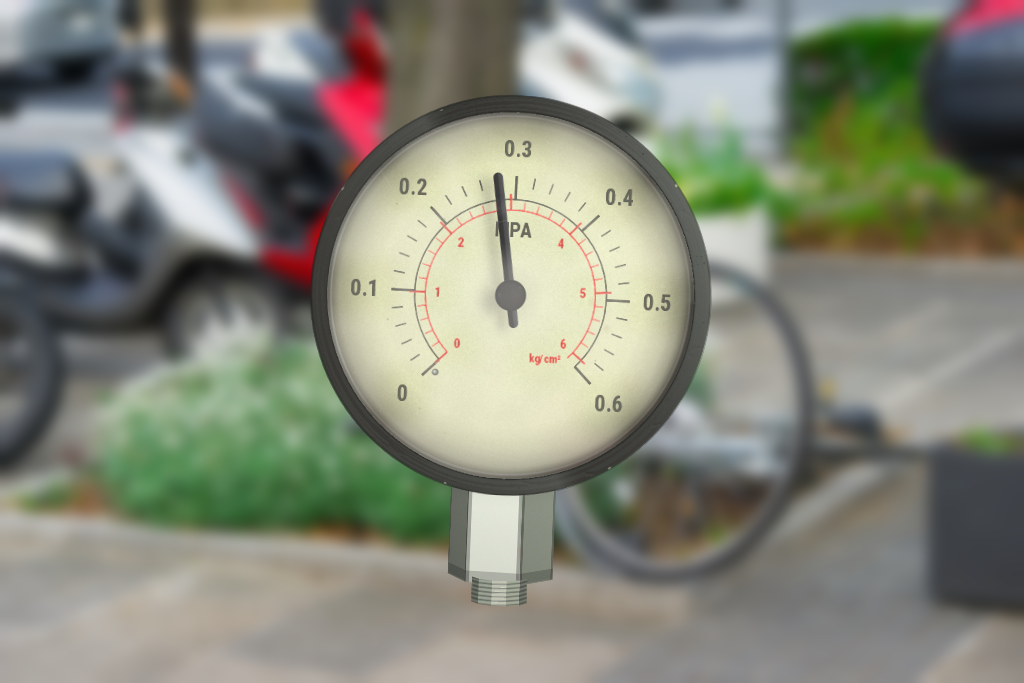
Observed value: {"value": 0.28, "unit": "MPa"}
